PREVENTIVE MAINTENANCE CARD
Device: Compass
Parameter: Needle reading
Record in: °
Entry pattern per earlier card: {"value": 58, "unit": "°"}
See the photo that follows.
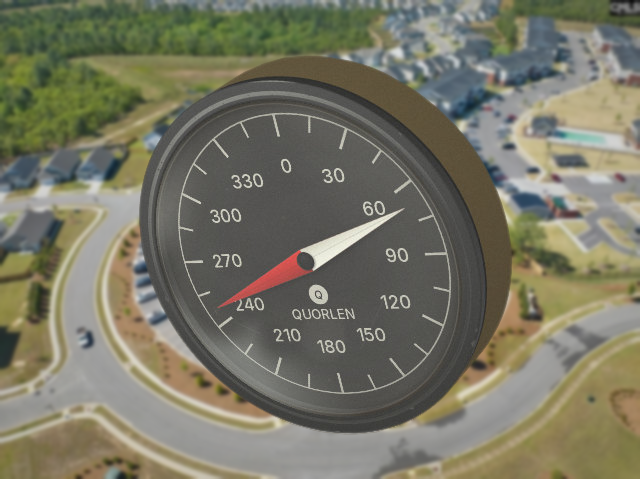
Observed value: {"value": 247.5, "unit": "°"}
